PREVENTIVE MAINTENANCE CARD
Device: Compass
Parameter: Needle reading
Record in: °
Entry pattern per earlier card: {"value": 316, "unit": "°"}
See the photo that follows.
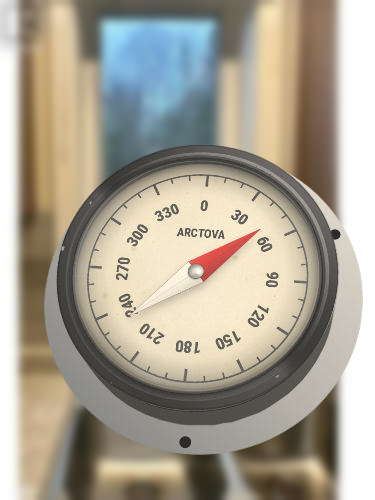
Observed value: {"value": 50, "unit": "°"}
